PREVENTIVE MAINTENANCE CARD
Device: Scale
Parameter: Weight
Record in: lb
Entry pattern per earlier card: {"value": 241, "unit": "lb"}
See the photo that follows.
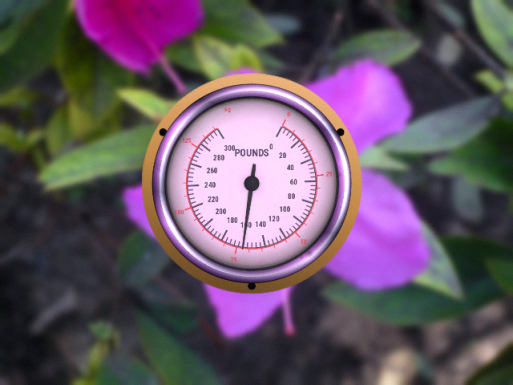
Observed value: {"value": 160, "unit": "lb"}
